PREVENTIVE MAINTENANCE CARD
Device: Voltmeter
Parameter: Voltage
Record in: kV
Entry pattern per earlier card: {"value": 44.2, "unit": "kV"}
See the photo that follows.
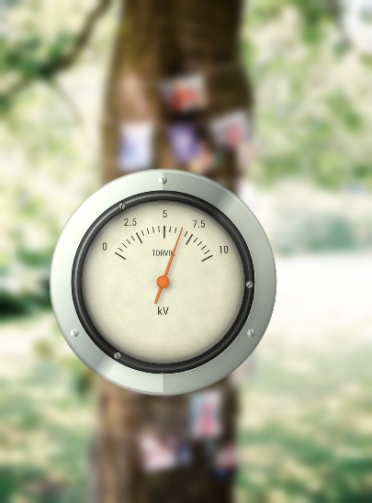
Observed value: {"value": 6.5, "unit": "kV"}
